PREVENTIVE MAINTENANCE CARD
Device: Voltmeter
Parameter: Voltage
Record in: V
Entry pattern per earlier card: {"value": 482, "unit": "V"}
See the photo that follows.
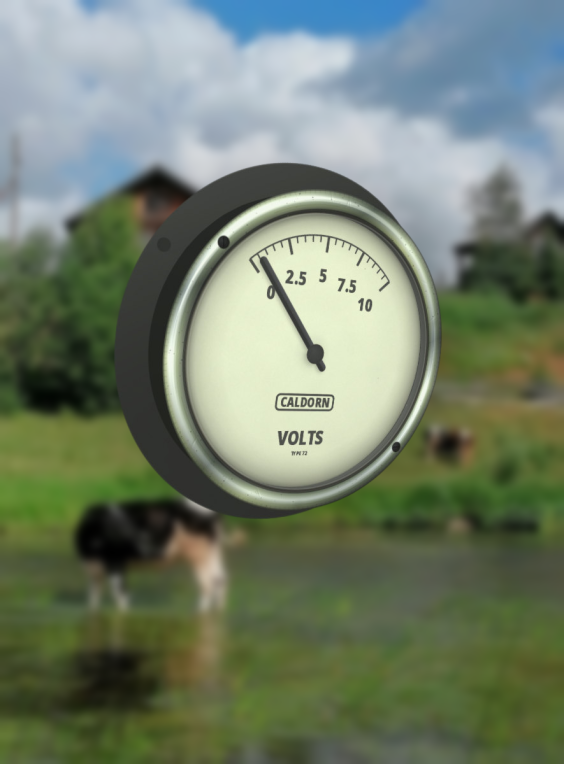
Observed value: {"value": 0.5, "unit": "V"}
